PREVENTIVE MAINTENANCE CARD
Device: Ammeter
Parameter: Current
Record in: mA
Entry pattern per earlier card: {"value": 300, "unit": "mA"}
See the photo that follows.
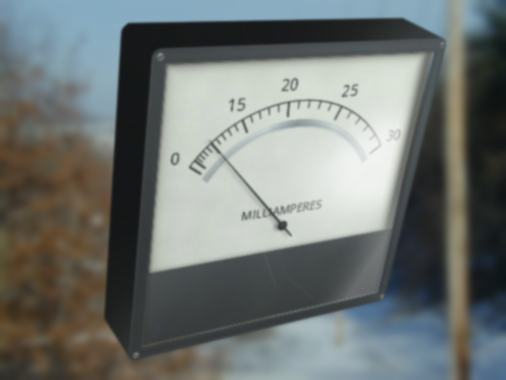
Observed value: {"value": 10, "unit": "mA"}
